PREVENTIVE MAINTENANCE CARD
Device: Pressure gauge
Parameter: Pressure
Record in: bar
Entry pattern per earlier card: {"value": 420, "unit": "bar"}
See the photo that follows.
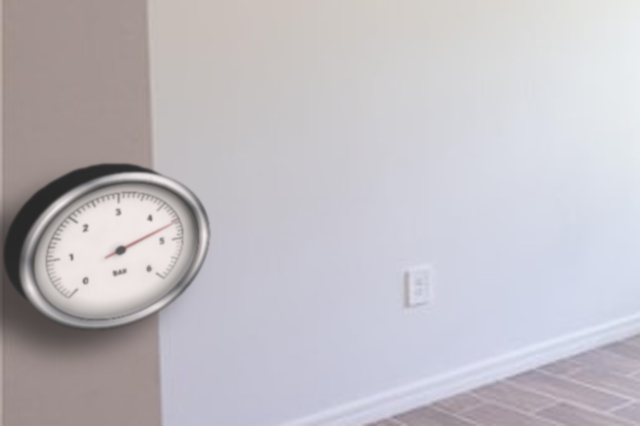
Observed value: {"value": 4.5, "unit": "bar"}
